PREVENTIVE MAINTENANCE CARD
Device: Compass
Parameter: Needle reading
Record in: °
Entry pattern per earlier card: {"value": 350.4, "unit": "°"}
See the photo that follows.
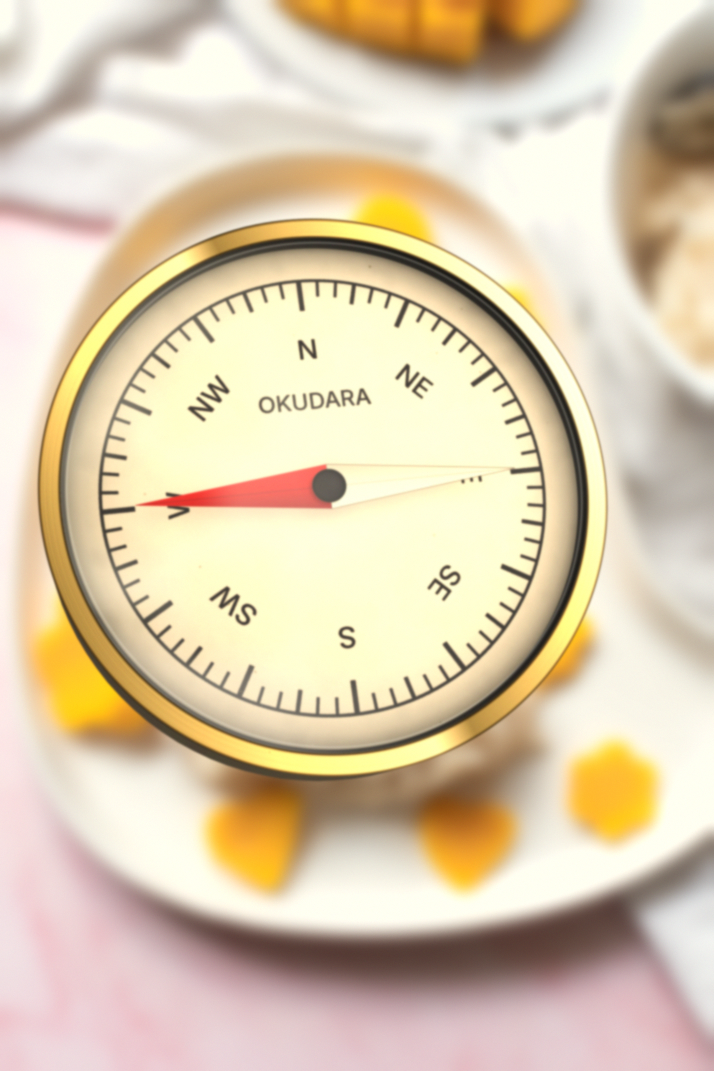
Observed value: {"value": 270, "unit": "°"}
